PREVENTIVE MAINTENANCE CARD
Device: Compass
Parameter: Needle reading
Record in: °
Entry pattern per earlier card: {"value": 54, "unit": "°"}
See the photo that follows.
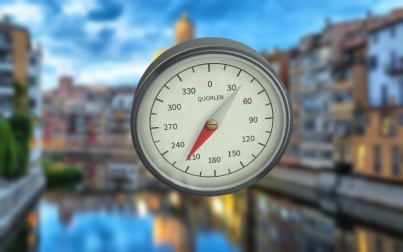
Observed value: {"value": 217.5, "unit": "°"}
